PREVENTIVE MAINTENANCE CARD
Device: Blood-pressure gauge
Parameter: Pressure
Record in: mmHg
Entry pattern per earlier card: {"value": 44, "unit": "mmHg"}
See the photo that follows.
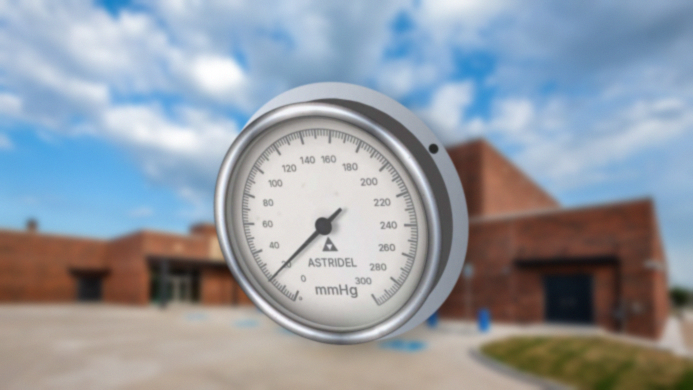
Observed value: {"value": 20, "unit": "mmHg"}
